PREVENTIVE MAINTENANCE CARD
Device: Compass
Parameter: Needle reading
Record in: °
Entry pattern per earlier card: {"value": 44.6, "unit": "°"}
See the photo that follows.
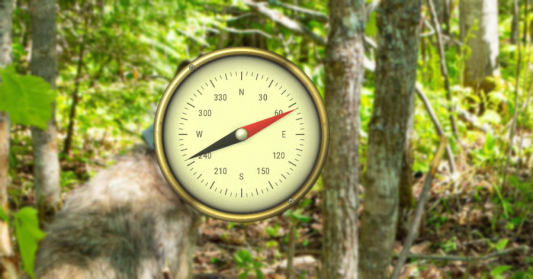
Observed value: {"value": 65, "unit": "°"}
